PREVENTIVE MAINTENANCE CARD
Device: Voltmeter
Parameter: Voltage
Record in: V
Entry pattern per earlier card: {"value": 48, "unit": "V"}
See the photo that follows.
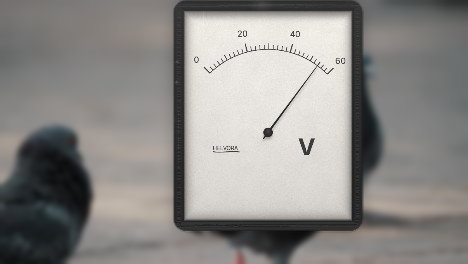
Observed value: {"value": 54, "unit": "V"}
